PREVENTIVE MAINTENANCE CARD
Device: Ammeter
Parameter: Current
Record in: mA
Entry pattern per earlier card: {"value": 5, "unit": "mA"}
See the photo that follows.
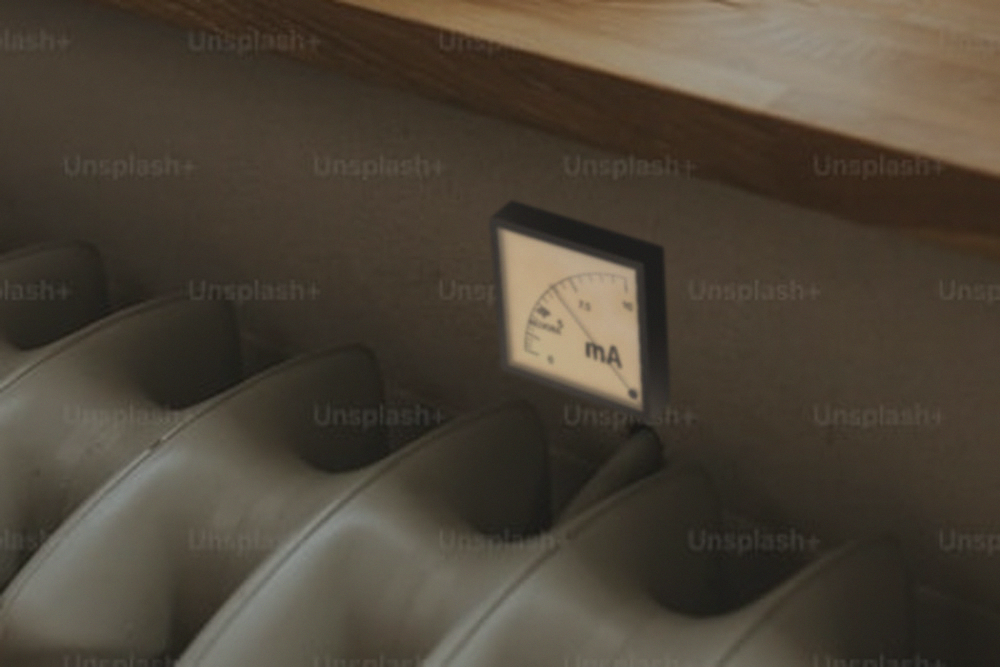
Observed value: {"value": 6.5, "unit": "mA"}
